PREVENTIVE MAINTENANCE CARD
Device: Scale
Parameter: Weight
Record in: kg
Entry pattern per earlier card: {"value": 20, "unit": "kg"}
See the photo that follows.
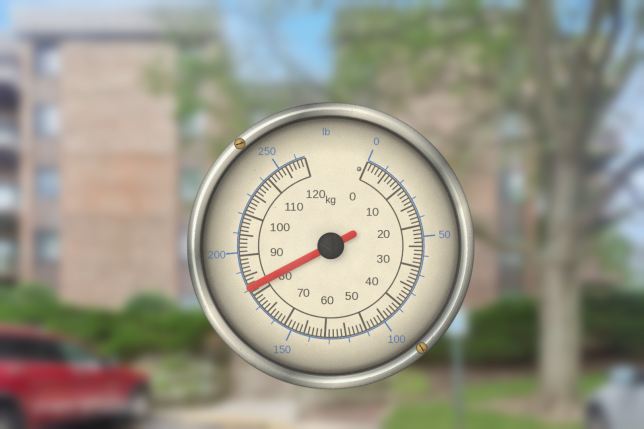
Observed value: {"value": 82, "unit": "kg"}
